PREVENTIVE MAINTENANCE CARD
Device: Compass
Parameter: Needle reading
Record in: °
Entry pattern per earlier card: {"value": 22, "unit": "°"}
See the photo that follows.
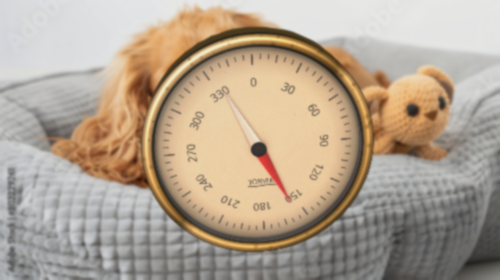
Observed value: {"value": 155, "unit": "°"}
